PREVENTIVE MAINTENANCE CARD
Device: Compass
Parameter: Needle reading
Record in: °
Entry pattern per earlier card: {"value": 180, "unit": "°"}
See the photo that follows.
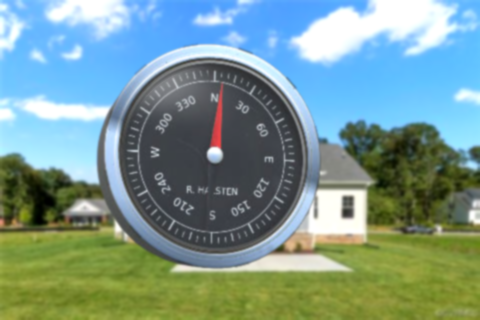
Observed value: {"value": 5, "unit": "°"}
